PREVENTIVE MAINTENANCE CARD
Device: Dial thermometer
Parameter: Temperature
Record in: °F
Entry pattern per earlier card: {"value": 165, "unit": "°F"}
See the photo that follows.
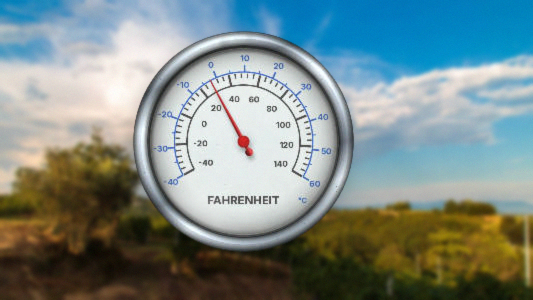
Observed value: {"value": 28, "unit": "°F"}
